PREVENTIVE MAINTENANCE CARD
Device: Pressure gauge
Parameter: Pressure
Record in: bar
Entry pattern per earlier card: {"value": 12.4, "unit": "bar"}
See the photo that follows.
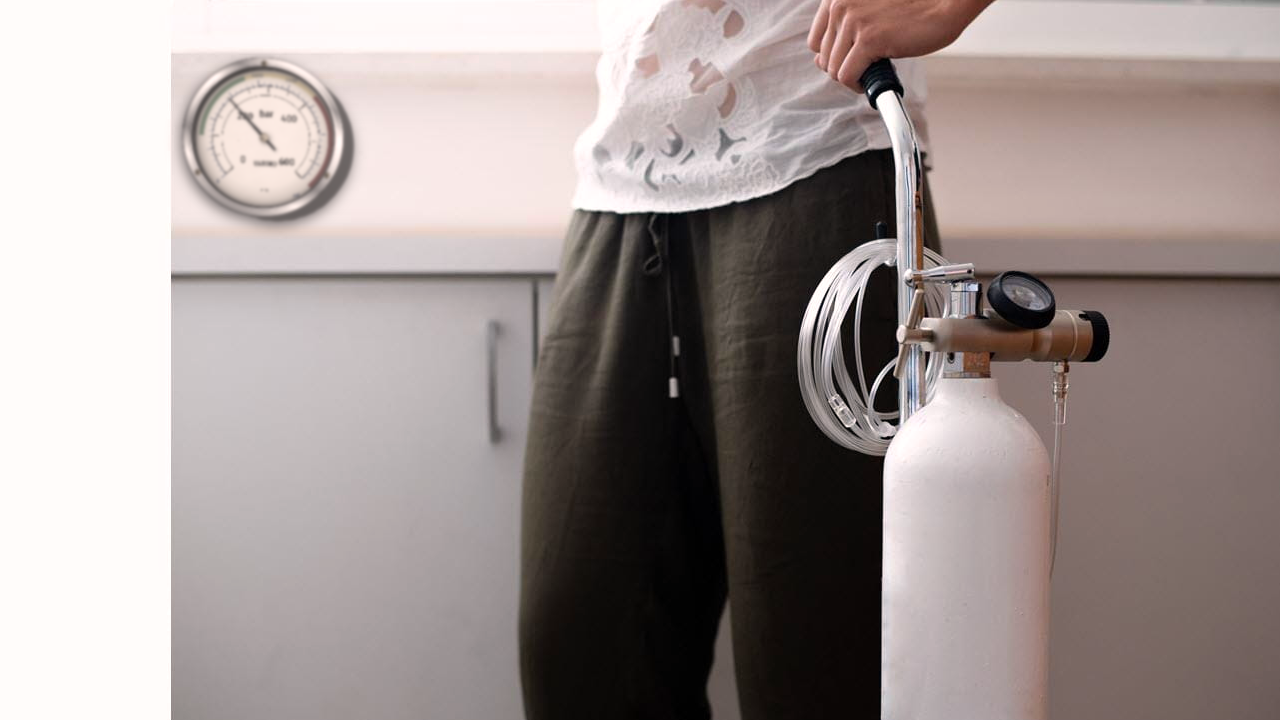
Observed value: {"value": 200, "unit": "bar"}
